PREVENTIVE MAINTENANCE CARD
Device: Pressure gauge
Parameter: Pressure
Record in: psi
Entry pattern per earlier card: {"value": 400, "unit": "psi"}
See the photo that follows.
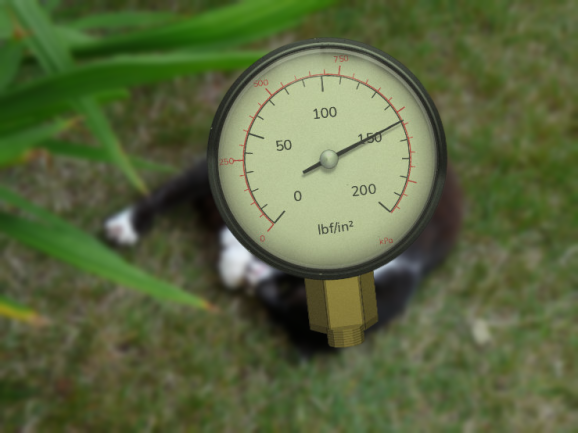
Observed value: {"value": 150, "unit": "psi"}
